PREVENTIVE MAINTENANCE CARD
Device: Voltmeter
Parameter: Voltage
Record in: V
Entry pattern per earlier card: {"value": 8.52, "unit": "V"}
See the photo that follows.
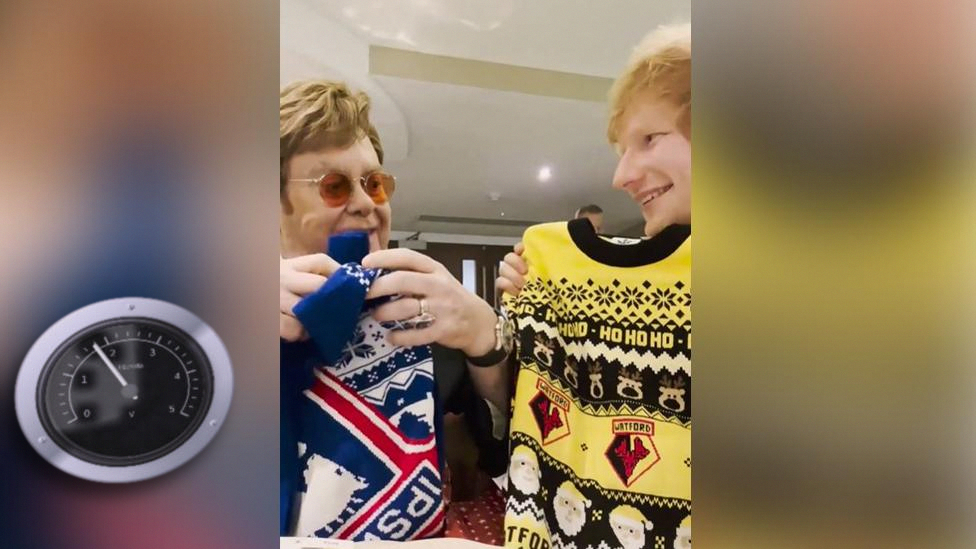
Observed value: {"value": 1.8, "unit": "V"}
